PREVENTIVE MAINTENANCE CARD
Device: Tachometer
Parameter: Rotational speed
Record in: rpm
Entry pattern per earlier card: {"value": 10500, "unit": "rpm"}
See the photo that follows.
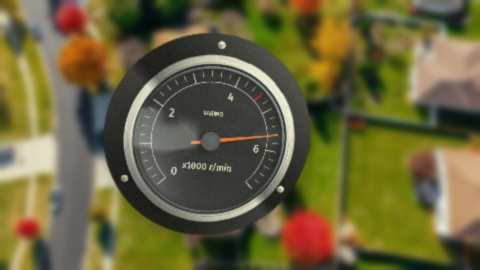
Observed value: {"value": 5600, "unit": "rpm"}
